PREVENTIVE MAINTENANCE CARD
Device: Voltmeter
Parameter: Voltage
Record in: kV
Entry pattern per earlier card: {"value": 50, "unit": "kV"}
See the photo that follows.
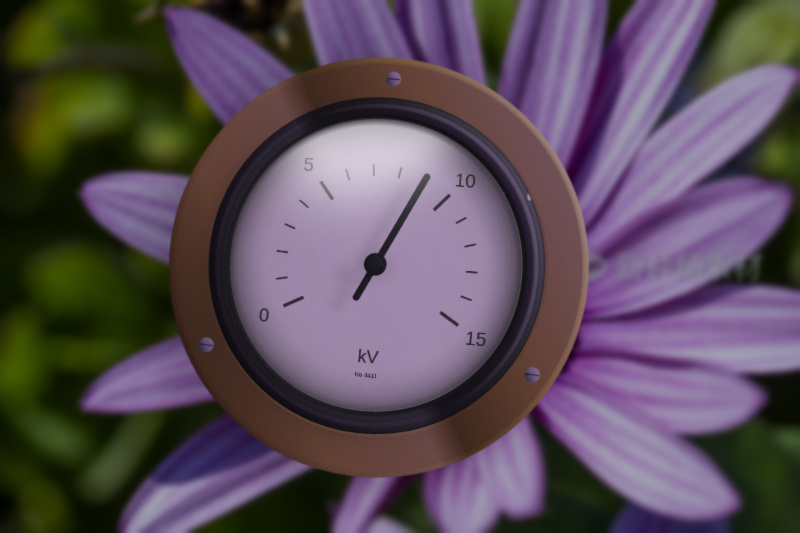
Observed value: {"value": 9, "unit": "kV"}
